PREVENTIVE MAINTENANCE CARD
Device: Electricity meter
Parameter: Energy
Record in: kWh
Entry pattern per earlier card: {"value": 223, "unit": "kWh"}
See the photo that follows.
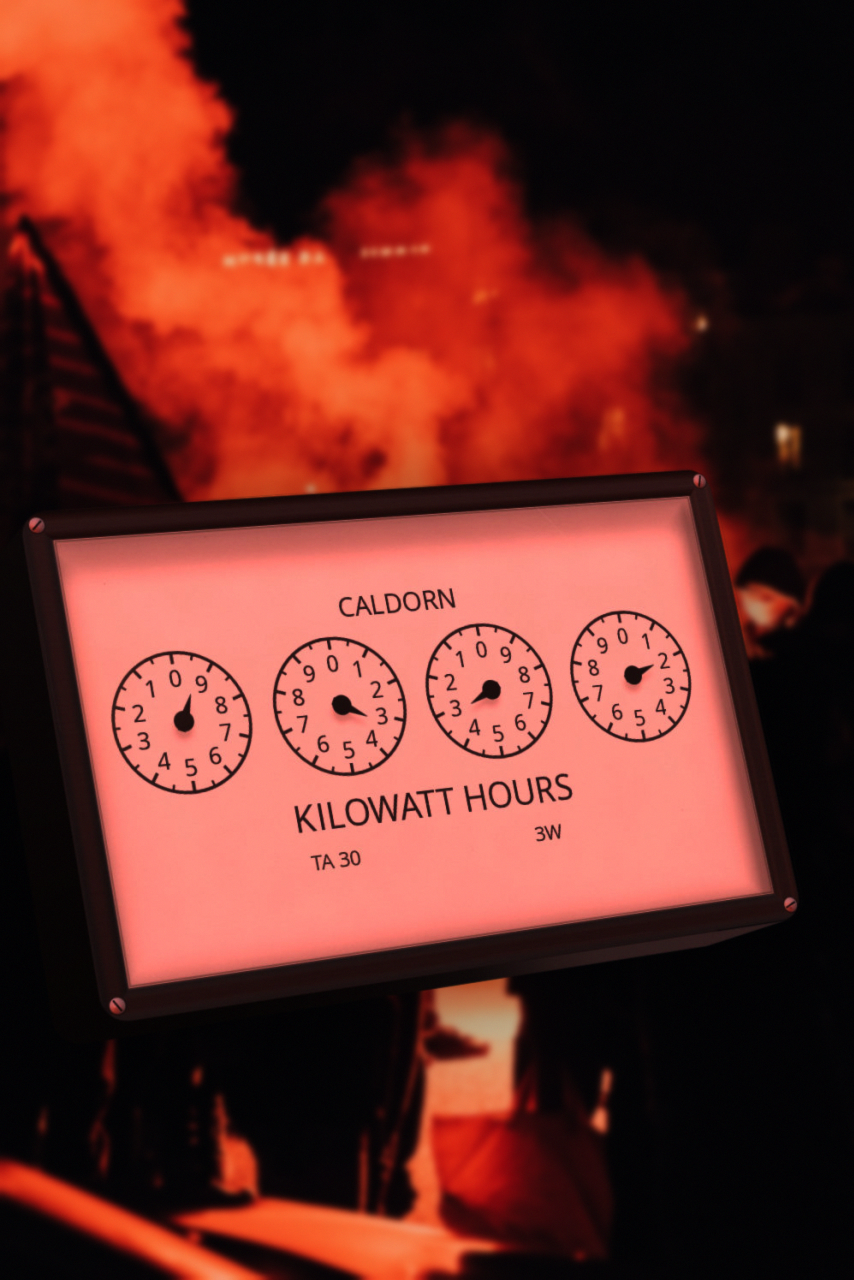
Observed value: {"value": 9332, "unit": "kWh"}
